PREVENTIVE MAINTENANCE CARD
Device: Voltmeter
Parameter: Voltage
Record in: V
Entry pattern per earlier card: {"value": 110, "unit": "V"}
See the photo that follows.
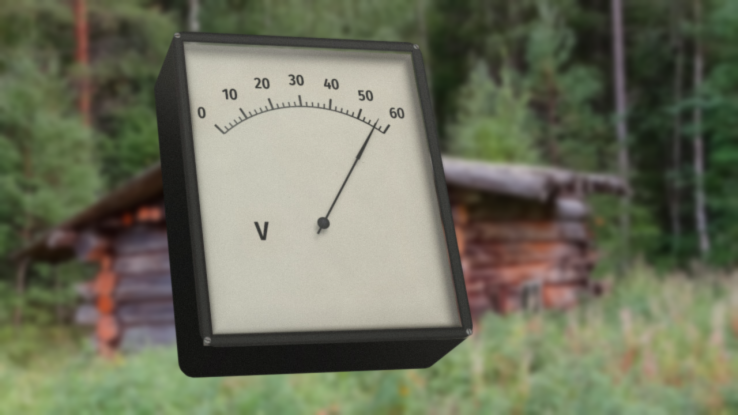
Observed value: {"value": 56, "unit": "V"}
